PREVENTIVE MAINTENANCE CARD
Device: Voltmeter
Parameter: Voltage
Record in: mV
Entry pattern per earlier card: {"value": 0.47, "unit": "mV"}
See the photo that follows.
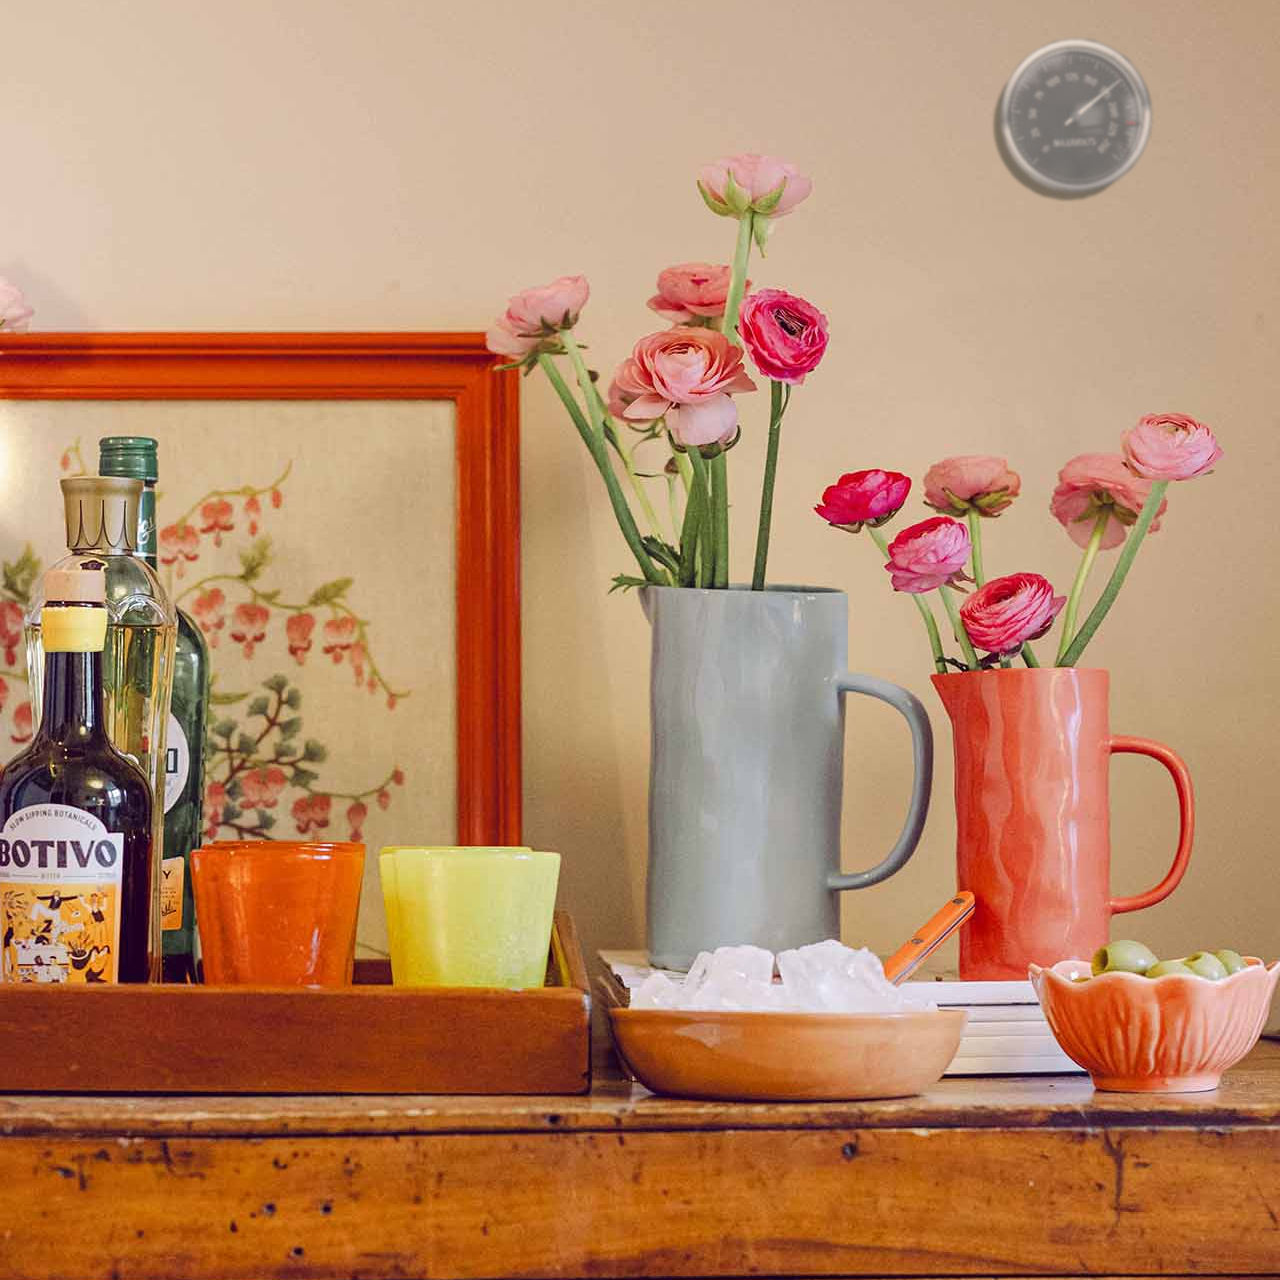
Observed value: {"value": 175, "unit": "mV"}
